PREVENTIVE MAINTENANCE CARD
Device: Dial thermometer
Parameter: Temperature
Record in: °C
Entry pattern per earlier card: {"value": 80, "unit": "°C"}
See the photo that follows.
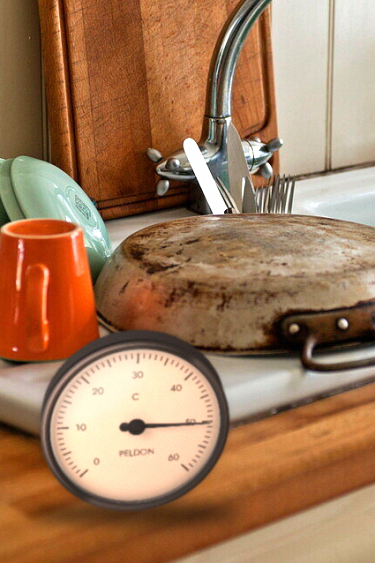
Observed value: {"value": 50, "unit": "°C"}
